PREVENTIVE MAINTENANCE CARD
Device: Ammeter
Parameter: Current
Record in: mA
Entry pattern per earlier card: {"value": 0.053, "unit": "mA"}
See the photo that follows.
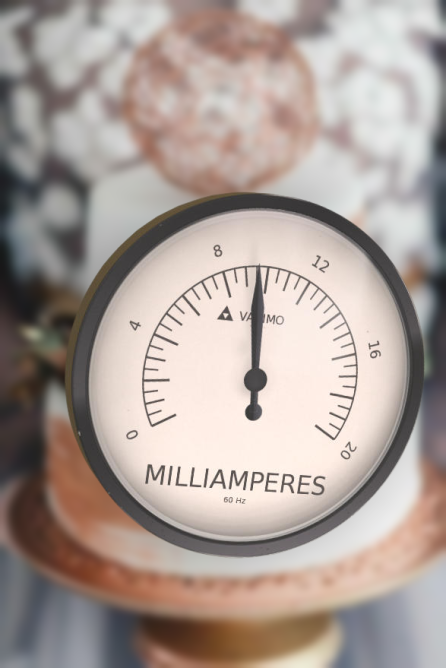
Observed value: {"value": 9.5, "unit": "mA"}
